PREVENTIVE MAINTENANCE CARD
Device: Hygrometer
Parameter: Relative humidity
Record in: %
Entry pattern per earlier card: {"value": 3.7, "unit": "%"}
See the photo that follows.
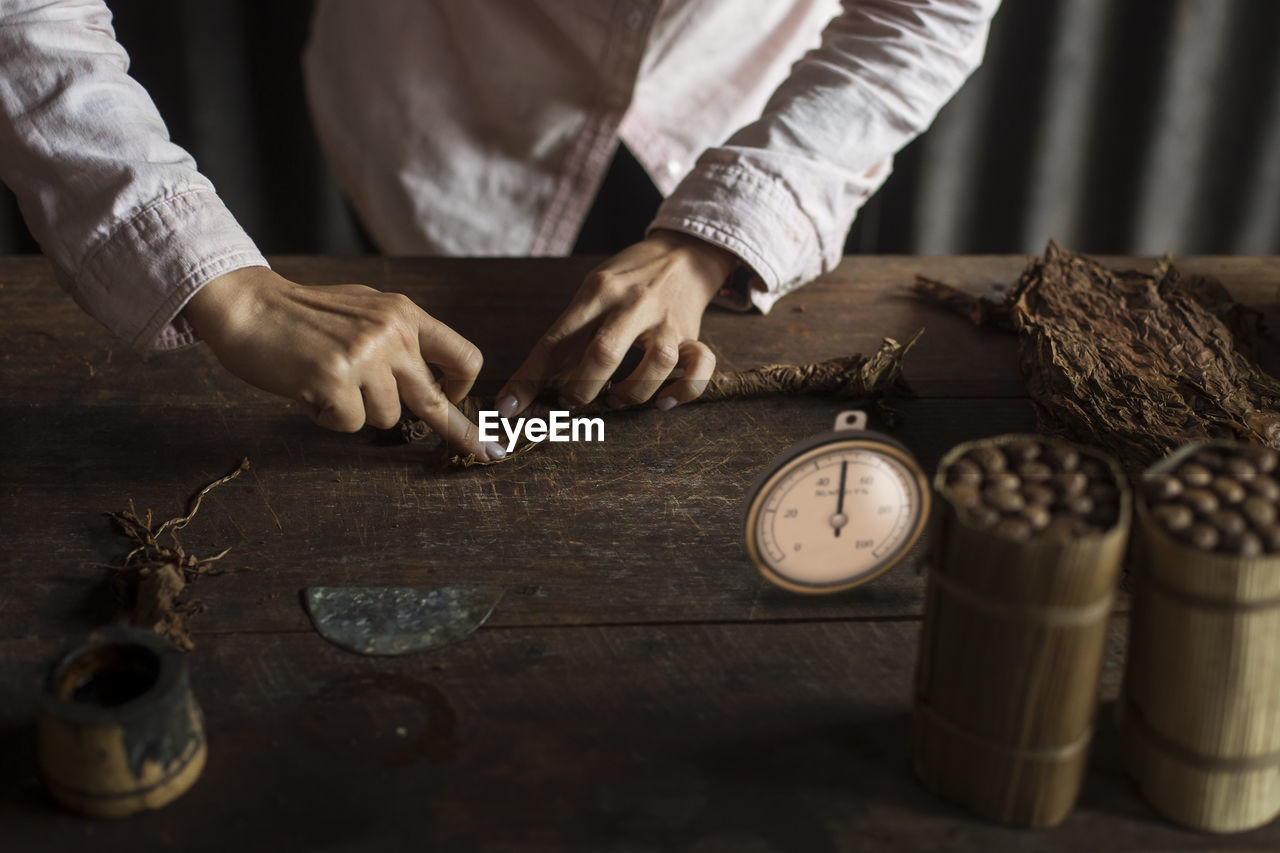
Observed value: {"value": 48, "unit": "%"}
